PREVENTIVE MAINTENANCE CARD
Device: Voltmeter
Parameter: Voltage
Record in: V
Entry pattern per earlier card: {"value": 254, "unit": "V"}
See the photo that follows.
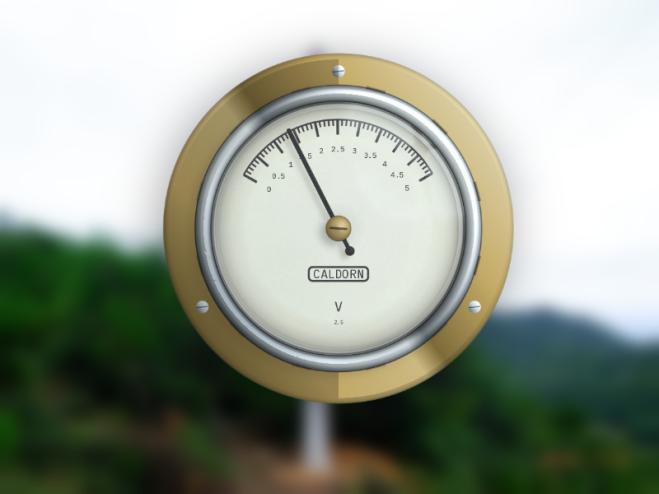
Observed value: {"value": 1.4, "unit": "V"}
